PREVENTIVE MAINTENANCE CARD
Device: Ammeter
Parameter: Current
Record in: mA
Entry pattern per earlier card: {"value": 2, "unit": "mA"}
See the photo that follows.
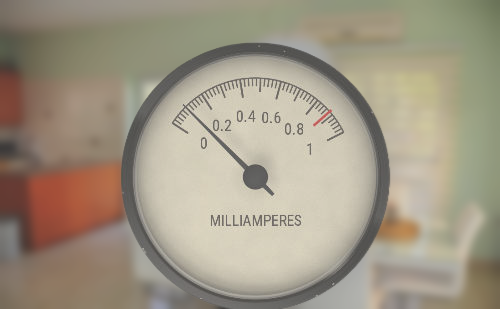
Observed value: {"value": 0.1, "unit": "mA"}
